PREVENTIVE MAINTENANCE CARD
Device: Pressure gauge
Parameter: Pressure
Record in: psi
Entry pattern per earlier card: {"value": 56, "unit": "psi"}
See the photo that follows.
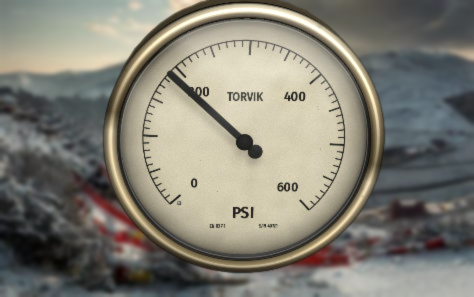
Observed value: {"value": 190, "unit": "psi"}
